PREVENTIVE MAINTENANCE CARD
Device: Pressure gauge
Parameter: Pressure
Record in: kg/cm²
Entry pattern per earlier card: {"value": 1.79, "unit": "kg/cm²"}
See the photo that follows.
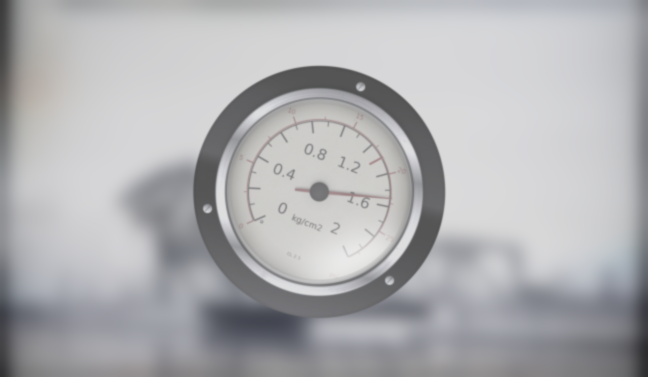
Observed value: {"value": 1.55, "unit": "kg/cm²"}
